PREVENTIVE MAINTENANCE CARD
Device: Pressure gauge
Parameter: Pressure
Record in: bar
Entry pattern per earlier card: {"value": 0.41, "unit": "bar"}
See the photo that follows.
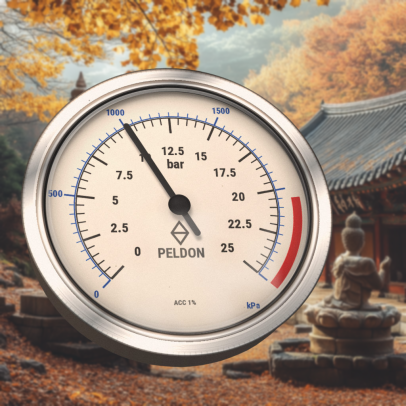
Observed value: {"value": 10, "unit": "bar"}
